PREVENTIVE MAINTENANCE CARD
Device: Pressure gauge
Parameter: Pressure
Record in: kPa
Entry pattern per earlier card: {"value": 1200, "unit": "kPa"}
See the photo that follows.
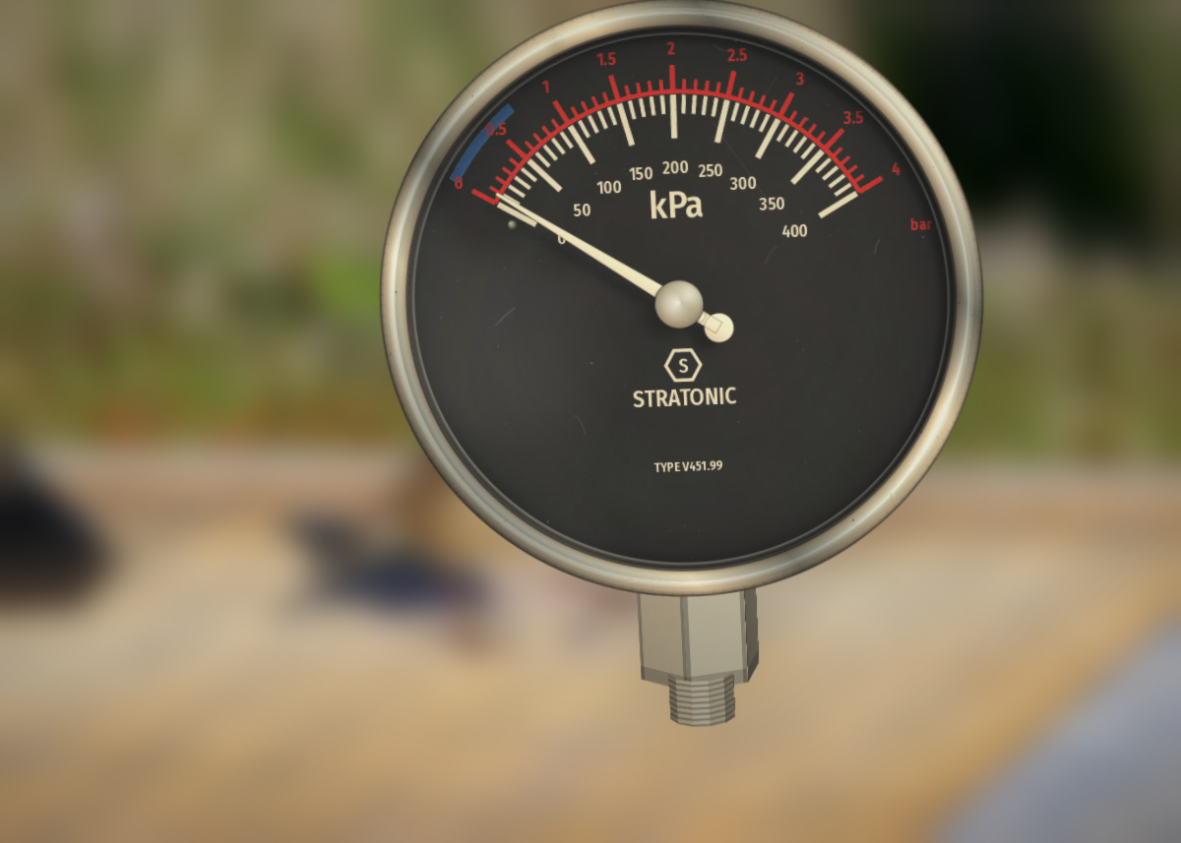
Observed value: {"value": 10, "unit": "kPa"}
